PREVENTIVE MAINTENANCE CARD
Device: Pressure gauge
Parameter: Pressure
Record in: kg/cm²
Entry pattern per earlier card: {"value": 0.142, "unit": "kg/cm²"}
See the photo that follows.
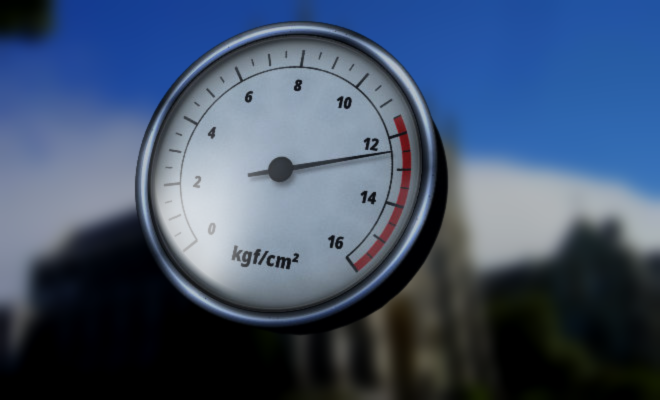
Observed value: {"value": 12.5, "unit": "kg/cm²"}
